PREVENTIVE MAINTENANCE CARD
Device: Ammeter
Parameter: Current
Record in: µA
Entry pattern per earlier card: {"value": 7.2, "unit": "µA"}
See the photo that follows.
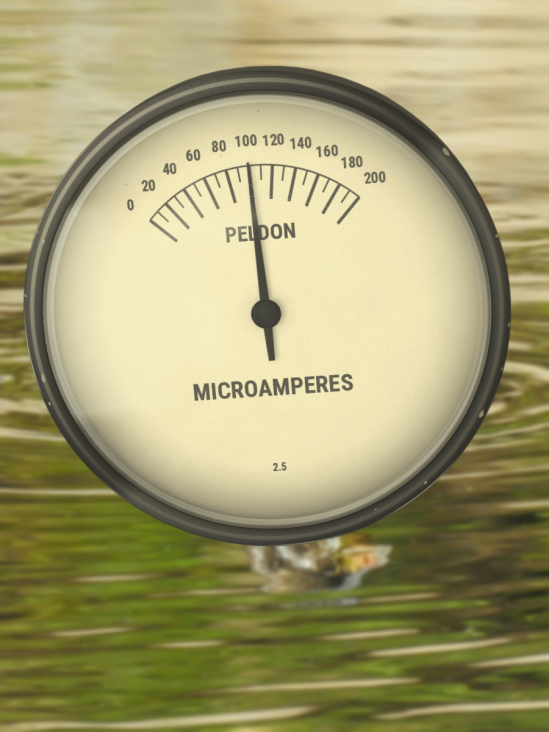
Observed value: {"value": 100, "unit": "µA"}
